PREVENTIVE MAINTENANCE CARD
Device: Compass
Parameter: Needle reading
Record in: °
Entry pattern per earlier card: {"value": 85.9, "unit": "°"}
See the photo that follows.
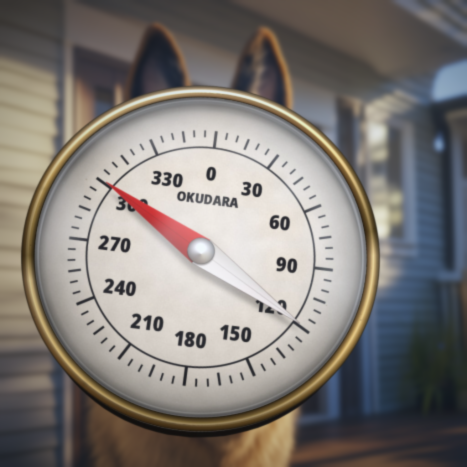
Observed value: {"value": 300, "unit": "°"}
